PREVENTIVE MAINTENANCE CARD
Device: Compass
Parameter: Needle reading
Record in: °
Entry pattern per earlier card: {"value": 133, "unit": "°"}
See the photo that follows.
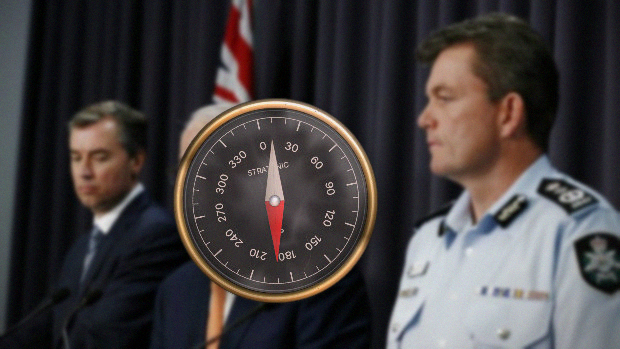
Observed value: {"value": 190, "unit": "°"}
